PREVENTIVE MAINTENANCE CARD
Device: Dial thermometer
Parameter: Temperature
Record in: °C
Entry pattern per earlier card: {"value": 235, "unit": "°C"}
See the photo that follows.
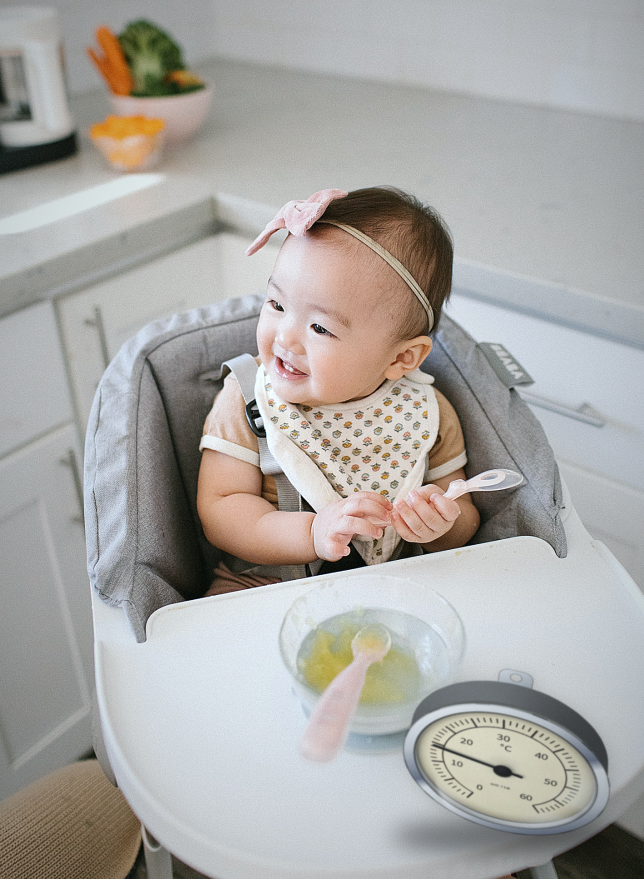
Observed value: {"value": 15, "unit": "°C"}
